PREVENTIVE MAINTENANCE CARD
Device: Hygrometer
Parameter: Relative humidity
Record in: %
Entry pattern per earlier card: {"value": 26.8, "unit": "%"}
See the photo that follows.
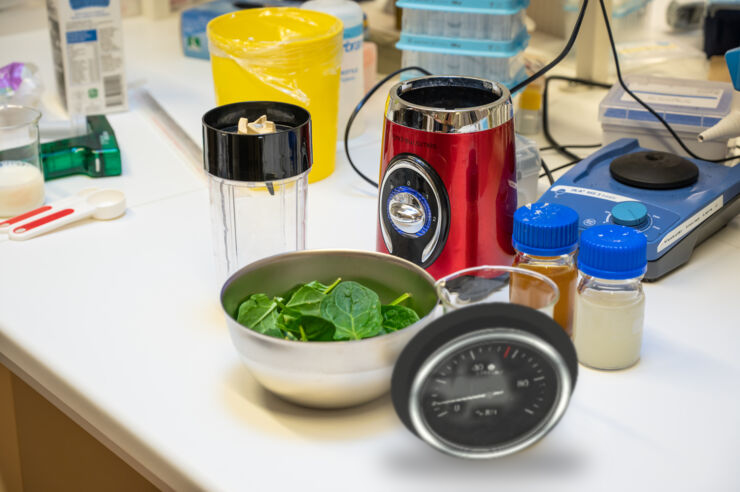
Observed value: {"value": 8, "unit": "%"}
